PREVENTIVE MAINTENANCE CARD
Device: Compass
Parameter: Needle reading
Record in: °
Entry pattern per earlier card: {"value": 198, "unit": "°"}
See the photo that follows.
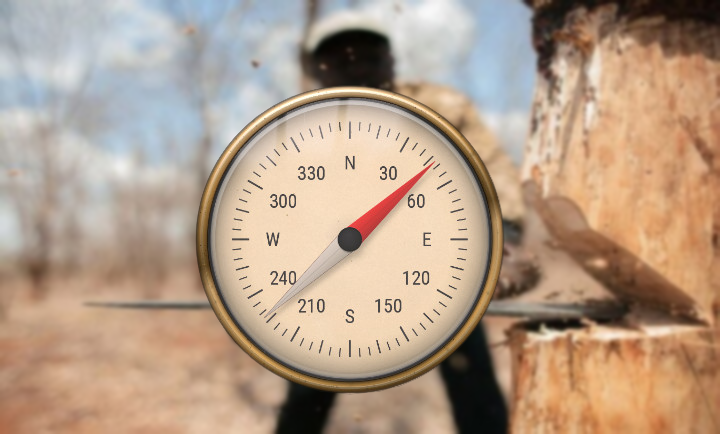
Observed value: {"value": 47.5, "unit": "°"}
